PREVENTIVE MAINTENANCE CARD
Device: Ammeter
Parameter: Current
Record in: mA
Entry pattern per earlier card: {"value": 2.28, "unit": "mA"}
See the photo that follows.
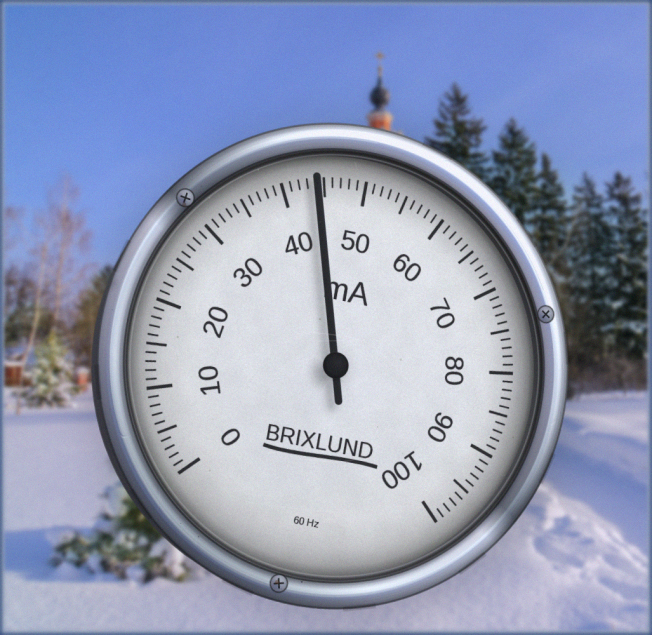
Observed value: {"value": 44, "unit": "mA"}
